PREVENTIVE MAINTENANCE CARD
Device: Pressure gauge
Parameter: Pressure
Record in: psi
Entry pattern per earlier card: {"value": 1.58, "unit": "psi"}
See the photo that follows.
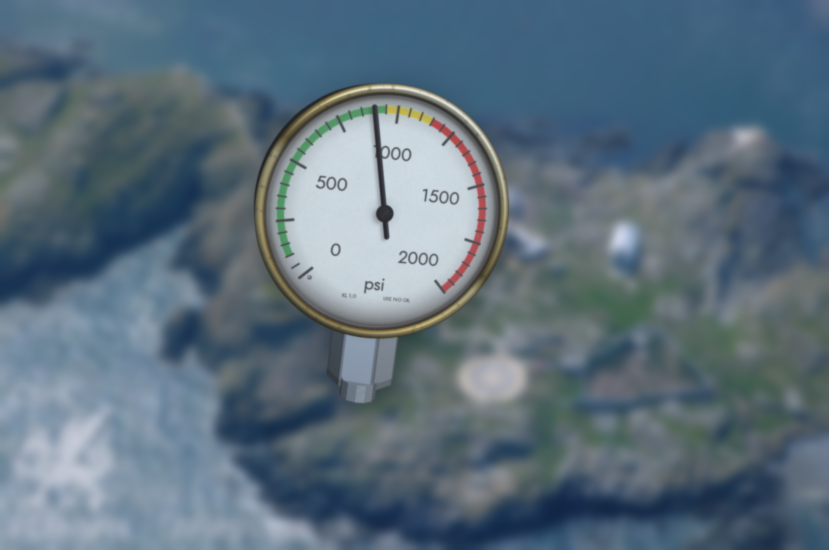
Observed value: {"value": 900, "unit": "psi"}
